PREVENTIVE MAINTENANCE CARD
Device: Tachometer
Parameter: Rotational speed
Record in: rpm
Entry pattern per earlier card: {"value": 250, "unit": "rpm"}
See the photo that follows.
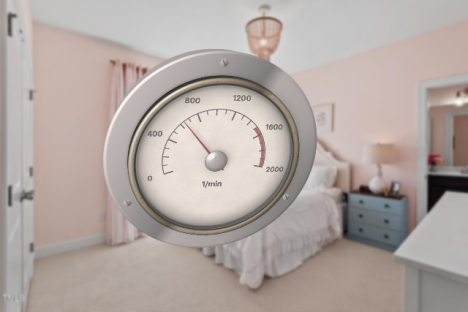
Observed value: {"value": 650, "unit": "rpm"}
